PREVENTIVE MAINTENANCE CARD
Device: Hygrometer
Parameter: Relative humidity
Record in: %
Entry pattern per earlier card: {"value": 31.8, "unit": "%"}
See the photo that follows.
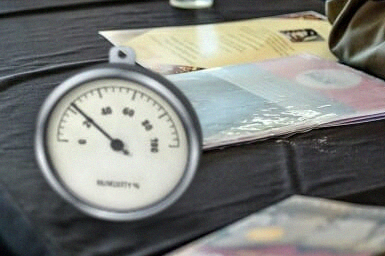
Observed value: {"value": 24, "unit": "%"}
